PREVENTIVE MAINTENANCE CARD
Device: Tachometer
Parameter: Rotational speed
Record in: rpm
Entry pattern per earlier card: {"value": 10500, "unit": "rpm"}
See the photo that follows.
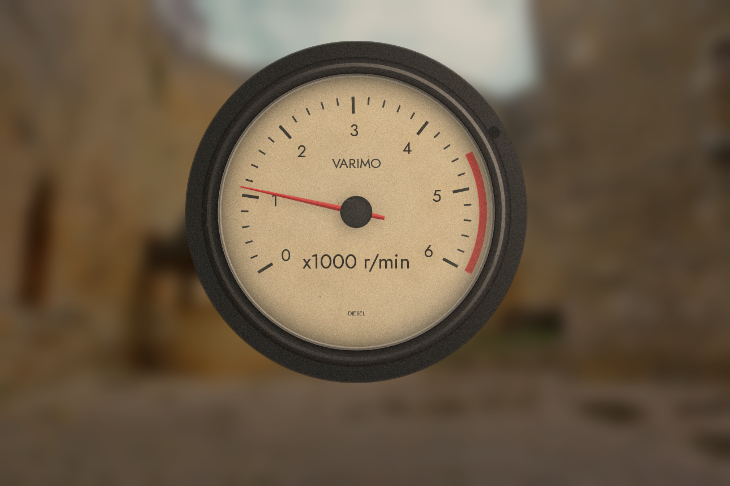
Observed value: {"value": 1100, "unit": "rpm"}
